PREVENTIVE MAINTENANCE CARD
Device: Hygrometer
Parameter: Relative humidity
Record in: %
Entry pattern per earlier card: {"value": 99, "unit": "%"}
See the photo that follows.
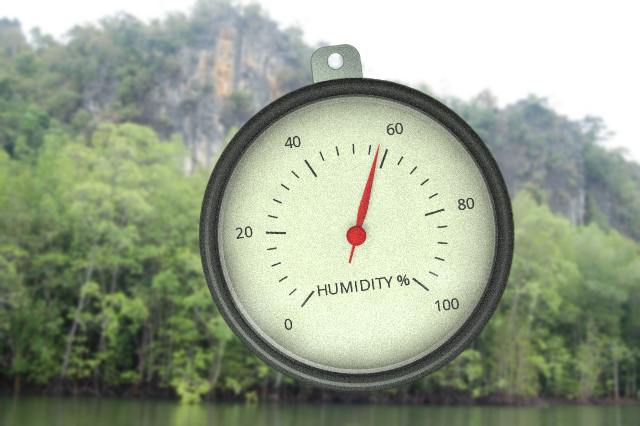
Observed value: {"value": 58, "unit": "%"}
